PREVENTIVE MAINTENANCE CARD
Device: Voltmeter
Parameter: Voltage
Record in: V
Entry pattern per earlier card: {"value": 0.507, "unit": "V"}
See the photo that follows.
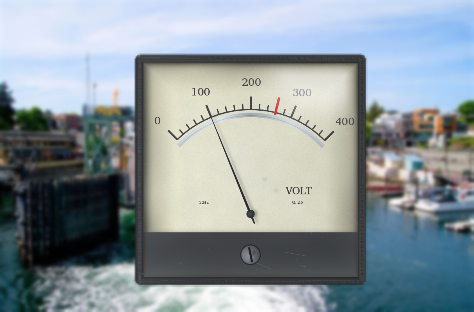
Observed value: {"value": 100, "unit": "V"}
